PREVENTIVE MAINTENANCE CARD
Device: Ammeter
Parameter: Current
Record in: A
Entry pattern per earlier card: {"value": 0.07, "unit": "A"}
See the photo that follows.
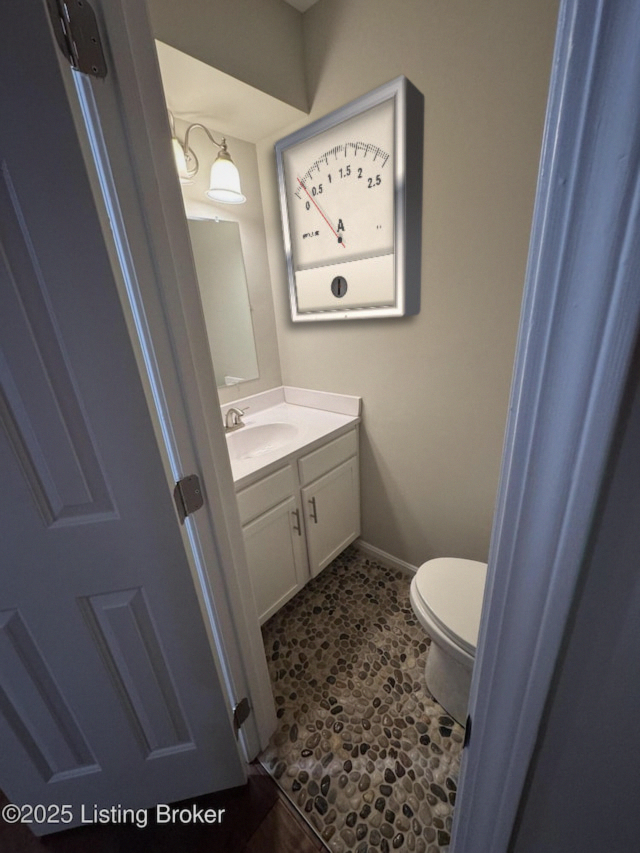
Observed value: {"value": 0.25, "unit": "A"}
